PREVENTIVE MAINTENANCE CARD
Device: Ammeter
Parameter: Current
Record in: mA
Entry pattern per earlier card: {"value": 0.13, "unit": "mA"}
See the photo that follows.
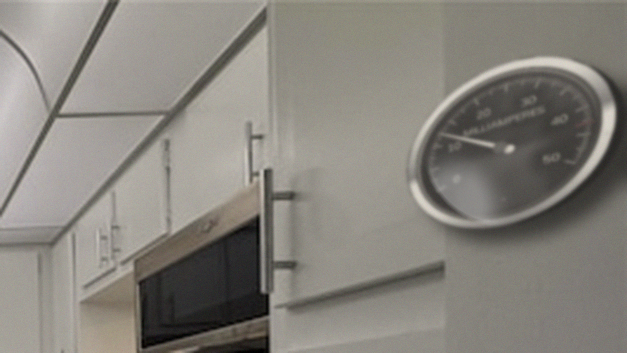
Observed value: {"value": 12.5, "unit": "mA"}
